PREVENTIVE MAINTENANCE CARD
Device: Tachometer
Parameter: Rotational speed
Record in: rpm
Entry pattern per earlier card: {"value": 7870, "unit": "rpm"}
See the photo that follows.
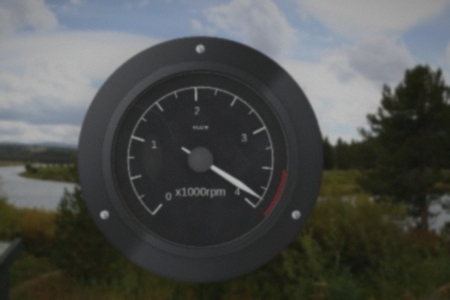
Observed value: {"value": 3875, "unit": "rpm"}
